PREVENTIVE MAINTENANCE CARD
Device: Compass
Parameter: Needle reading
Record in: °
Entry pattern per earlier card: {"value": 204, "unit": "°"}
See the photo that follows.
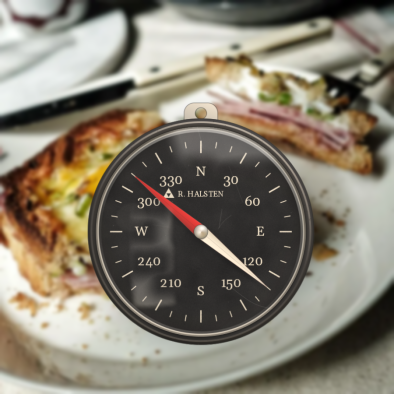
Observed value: {"value": 310, "unit": "°"}
